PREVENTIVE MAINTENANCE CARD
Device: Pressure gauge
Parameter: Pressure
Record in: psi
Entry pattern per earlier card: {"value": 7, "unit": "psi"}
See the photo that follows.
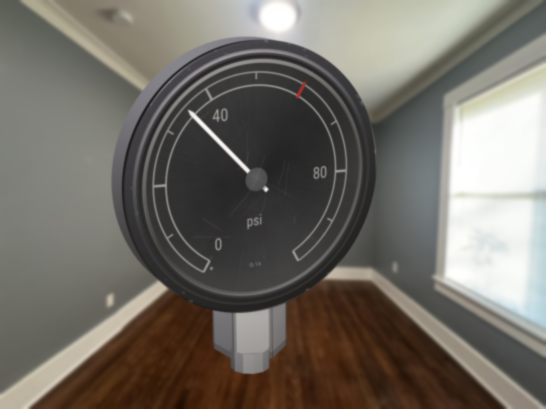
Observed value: {"value": 35, "unit": "psi"}
